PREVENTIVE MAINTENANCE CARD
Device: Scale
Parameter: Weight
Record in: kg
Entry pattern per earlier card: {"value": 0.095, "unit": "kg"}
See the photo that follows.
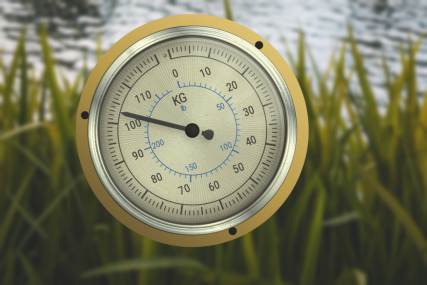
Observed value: {"value": 103, "unit": "kg"}
